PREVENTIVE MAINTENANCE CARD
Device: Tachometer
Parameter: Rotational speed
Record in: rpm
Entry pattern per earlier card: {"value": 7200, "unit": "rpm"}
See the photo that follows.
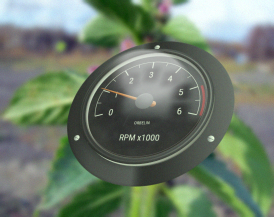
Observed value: {"value": 1000, "unit": "rpm"}
